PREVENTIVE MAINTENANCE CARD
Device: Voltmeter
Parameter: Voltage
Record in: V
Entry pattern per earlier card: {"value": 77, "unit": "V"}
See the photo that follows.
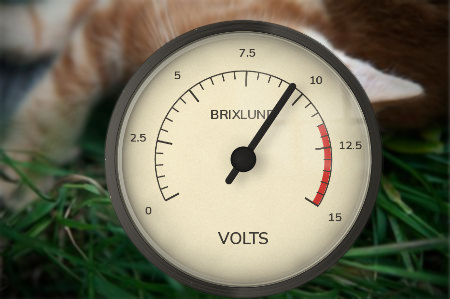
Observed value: {"value": 9.5, "unit": "V"}
